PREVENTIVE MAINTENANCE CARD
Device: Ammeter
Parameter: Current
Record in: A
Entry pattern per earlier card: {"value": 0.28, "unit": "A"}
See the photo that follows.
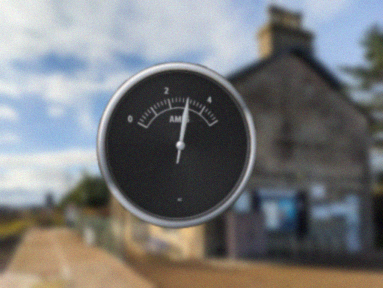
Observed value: {"value": 3, "unit": "A"}
